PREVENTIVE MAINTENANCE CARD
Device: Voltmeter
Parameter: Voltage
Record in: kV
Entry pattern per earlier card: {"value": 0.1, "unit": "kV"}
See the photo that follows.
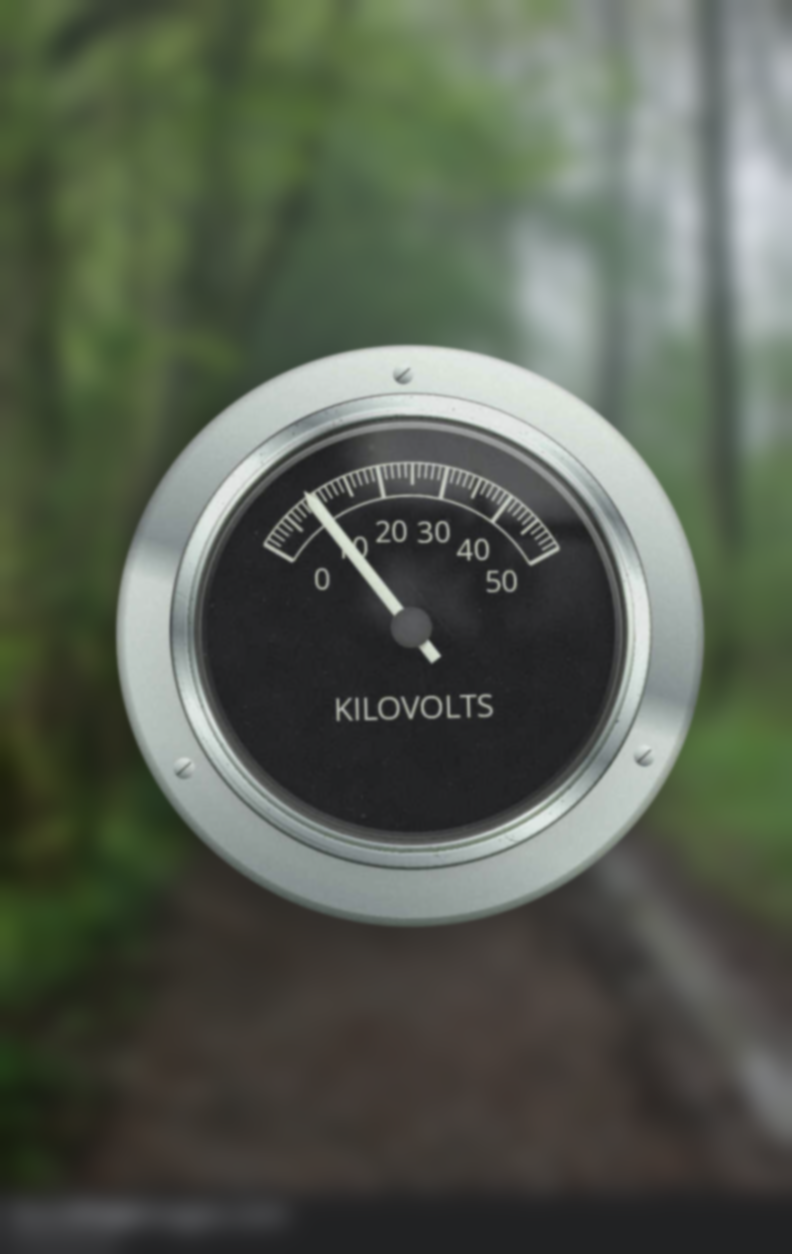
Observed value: {"value": 9, "unit": "kV"}
